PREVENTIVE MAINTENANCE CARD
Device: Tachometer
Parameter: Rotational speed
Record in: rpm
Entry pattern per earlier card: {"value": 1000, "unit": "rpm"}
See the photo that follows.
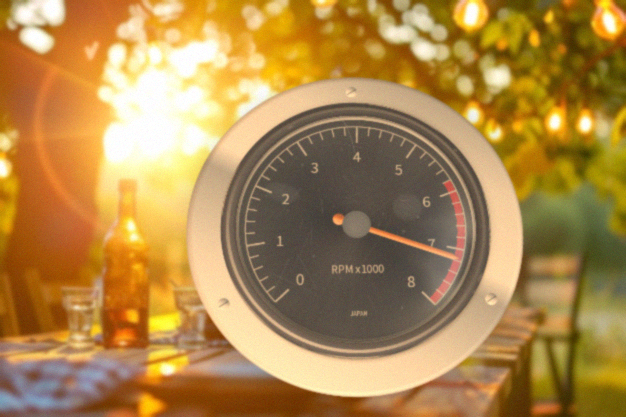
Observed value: {"value": 7200, "unit": "rpm"}
